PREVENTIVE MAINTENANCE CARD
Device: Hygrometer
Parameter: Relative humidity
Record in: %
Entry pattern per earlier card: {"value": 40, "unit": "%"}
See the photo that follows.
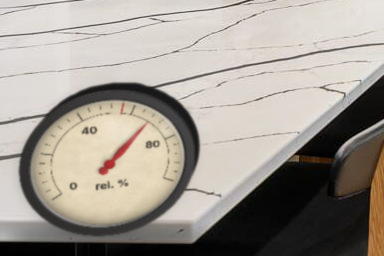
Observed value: {"value": 68, "unit": "%"}
